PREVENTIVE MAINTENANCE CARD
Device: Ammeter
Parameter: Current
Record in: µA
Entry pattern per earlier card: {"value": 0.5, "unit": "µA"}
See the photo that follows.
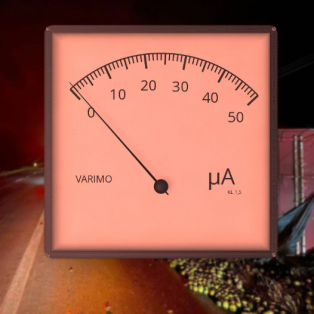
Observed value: {"value": 1, "unit": "µA"}
